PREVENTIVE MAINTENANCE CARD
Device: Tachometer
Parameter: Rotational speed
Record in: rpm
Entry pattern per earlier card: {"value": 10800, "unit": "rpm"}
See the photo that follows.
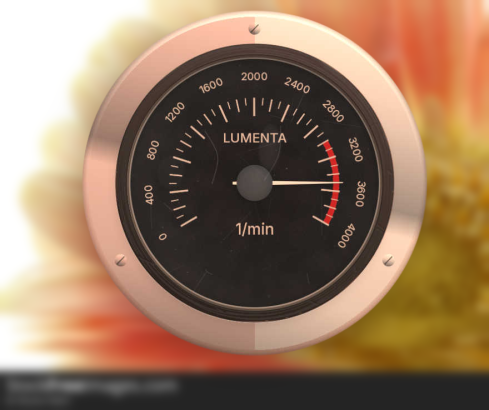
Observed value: {"value": 3500, "unit": "rpm"}
